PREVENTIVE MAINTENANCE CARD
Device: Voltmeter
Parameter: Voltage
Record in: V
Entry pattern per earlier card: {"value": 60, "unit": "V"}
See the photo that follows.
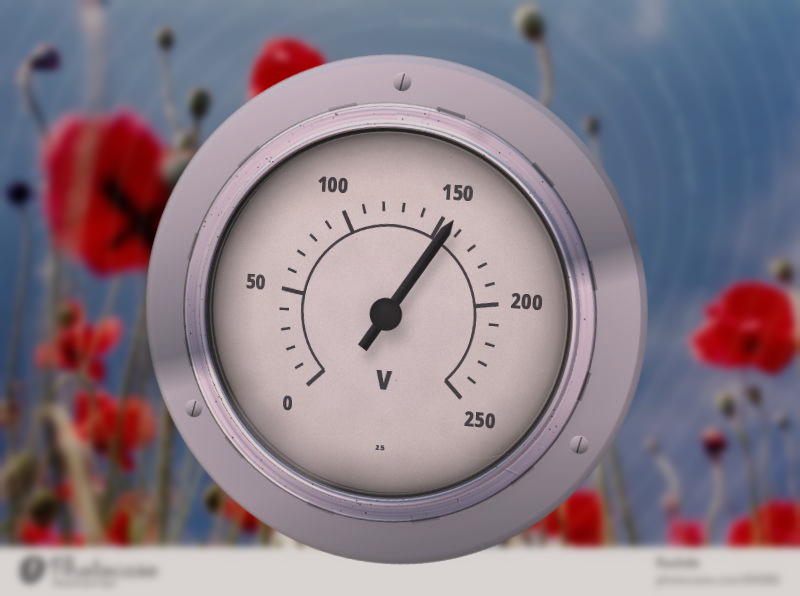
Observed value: {"value": 155, "unit": "V"}
